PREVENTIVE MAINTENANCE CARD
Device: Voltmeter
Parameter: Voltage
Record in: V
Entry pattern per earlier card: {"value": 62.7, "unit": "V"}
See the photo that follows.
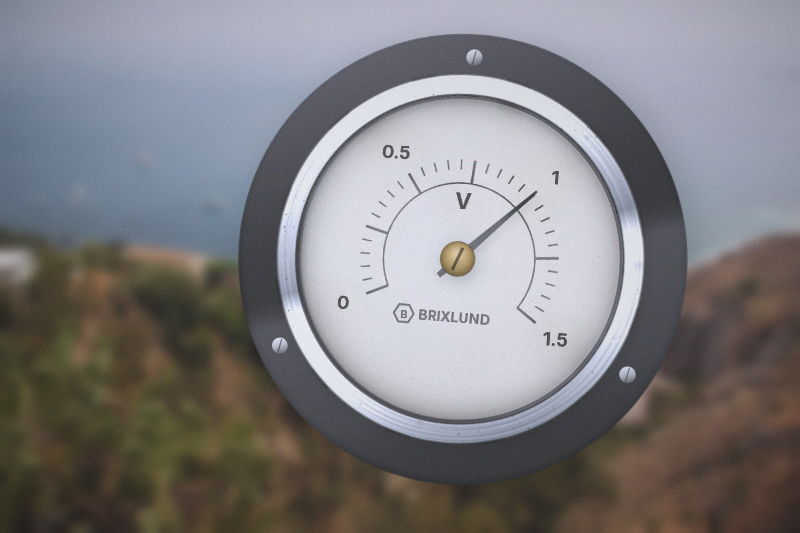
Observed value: {"value": 1, "unit": "V"}
